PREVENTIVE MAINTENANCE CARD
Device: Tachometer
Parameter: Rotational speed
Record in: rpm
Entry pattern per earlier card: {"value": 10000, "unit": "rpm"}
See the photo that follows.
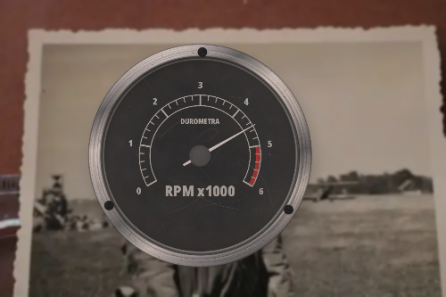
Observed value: {"value": 4500, "unit": "rpm"}
